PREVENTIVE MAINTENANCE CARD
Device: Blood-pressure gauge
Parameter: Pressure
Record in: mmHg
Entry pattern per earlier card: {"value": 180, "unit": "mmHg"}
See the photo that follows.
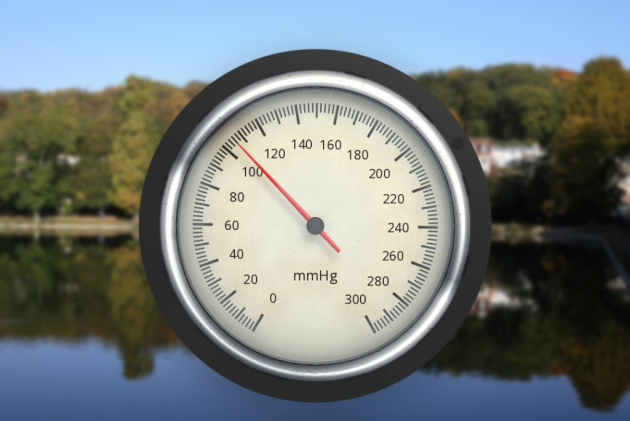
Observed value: {"value": 106, "unit": "mmHg"}
